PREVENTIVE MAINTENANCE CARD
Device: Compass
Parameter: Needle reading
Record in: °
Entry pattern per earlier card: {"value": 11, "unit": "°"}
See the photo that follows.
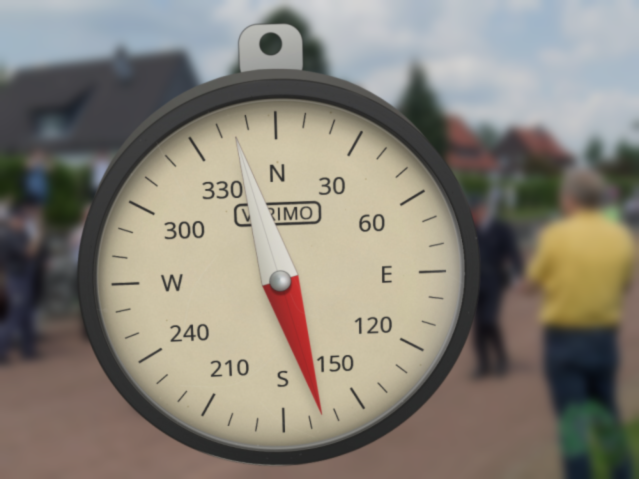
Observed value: {"value": 165, "unit": "°"}
